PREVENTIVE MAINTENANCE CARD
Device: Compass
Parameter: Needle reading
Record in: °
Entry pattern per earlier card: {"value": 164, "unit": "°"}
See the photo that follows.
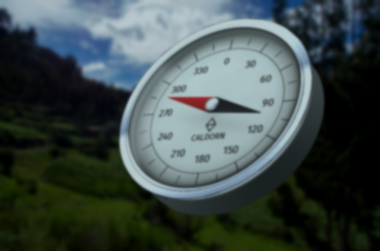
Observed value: {"value": 285, "unit": "°"}
